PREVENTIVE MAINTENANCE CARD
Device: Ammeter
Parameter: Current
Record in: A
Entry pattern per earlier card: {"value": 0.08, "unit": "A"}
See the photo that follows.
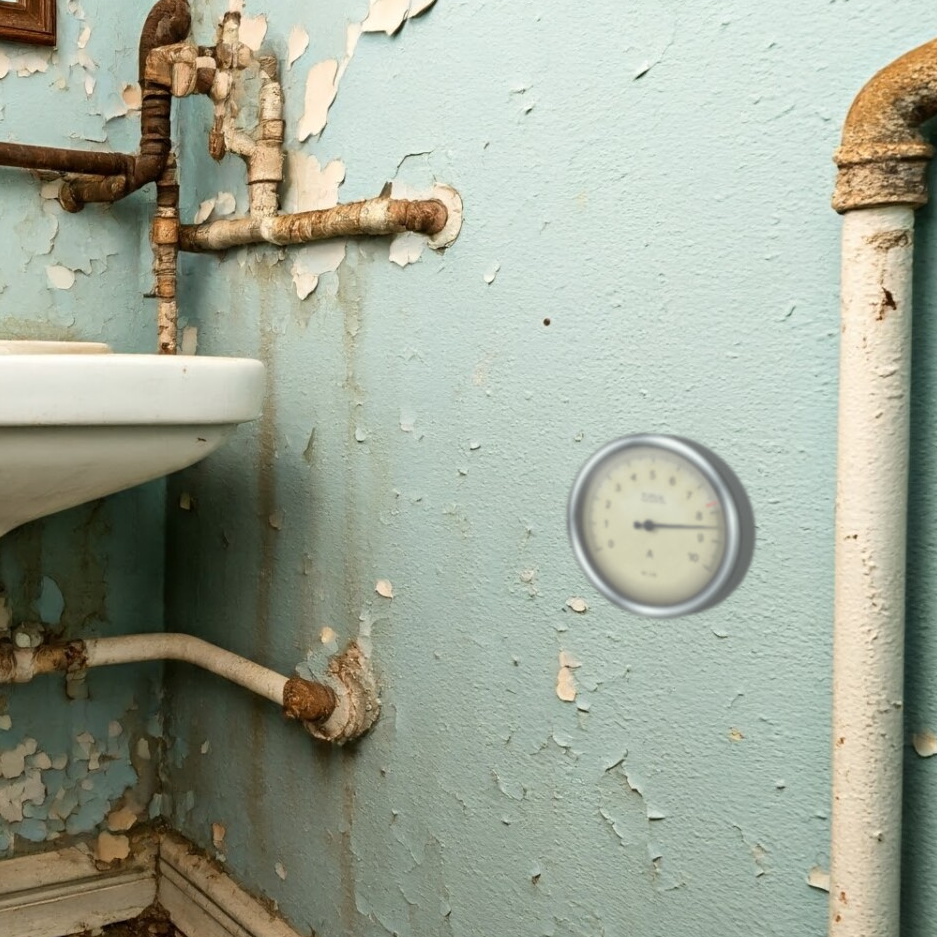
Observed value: {"value": 8.5, "unit": "A"}
